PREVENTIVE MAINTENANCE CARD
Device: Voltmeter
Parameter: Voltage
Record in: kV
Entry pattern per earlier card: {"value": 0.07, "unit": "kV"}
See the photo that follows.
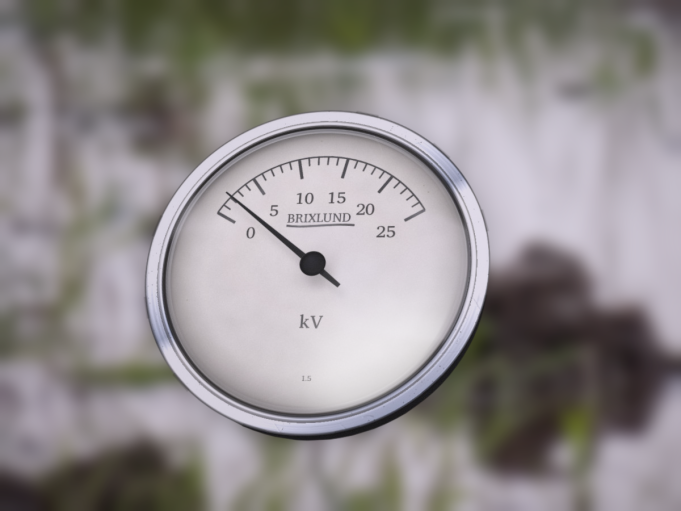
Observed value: {"value": 2, "unit": "kV"}
